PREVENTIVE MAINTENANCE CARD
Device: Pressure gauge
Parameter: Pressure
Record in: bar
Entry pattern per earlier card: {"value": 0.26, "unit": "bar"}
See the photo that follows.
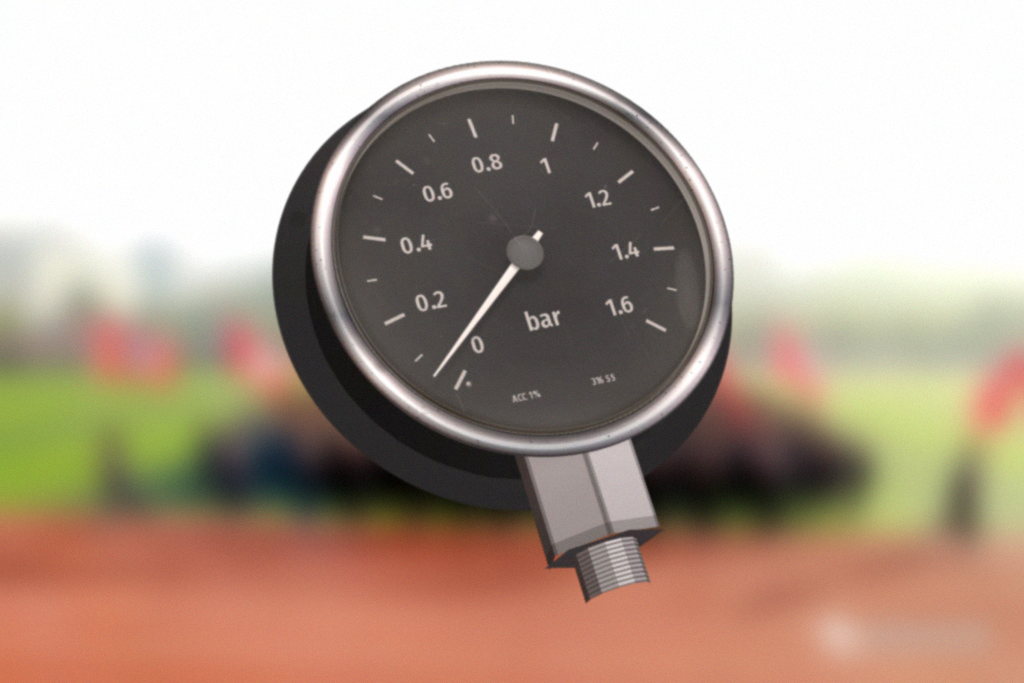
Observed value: {"value": 0.05, "unit": "bar"}
